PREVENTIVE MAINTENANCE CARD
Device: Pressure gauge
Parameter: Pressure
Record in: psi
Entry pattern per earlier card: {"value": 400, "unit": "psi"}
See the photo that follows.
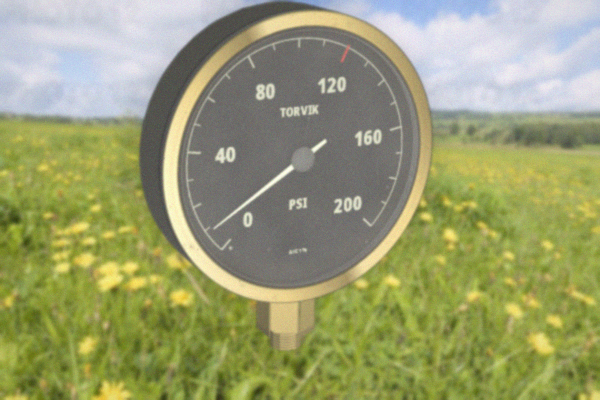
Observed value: {"value": 10, "unit": "psi"}
